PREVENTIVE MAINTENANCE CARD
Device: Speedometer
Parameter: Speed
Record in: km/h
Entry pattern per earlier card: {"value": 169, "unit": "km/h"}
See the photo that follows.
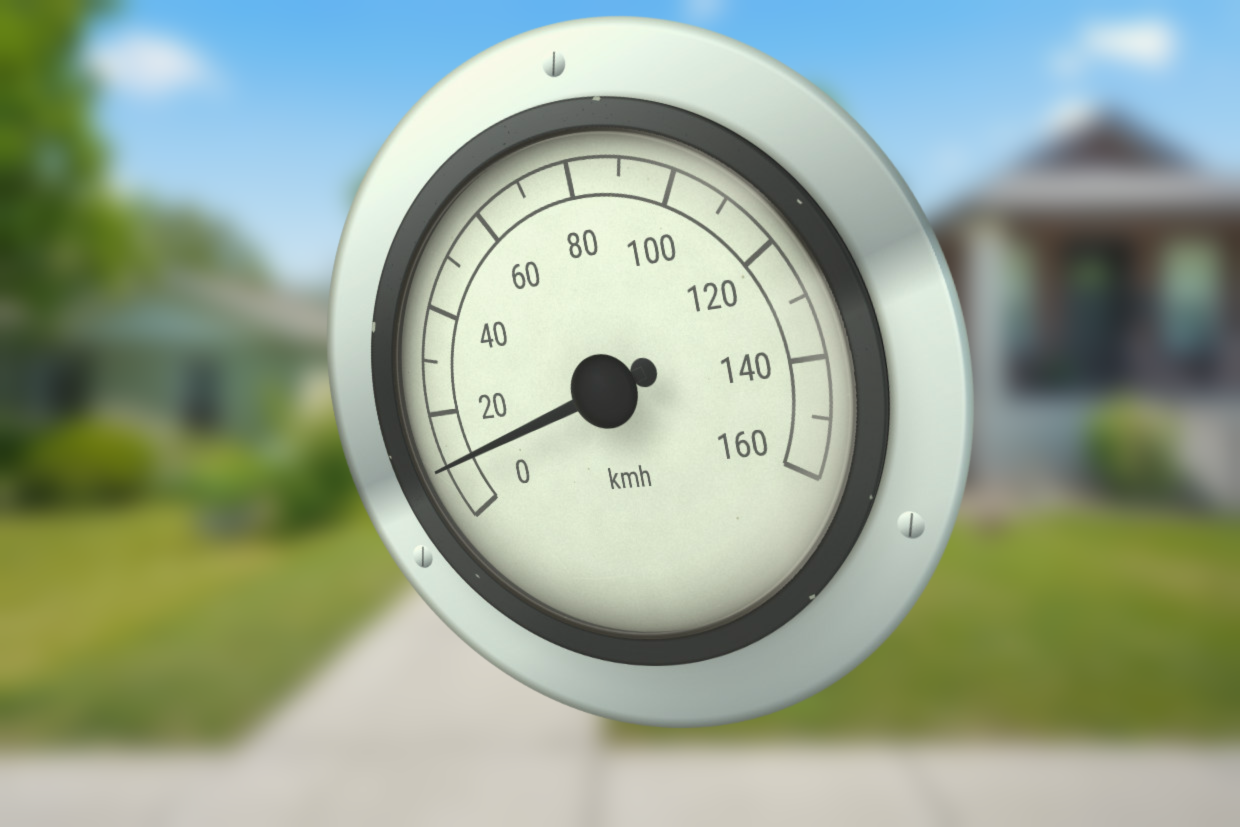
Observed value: {"value": 10, "unit": "km/h"}
